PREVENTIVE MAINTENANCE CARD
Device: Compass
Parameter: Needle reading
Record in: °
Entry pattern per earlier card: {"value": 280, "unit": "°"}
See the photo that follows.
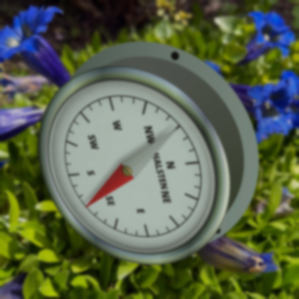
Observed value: {"value": 150, "unit": "°"}
